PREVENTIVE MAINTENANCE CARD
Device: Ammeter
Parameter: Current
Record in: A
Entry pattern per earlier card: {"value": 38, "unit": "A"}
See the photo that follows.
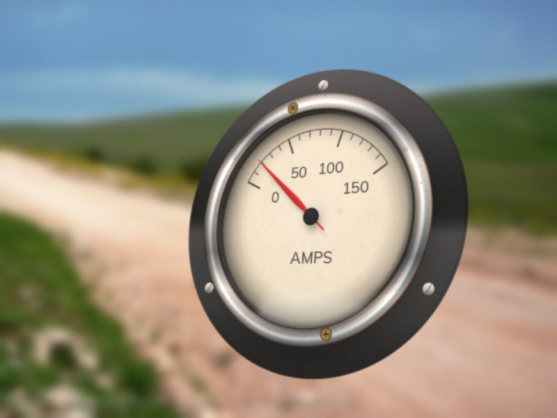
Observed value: {"value": 20, "unit": "A"}
